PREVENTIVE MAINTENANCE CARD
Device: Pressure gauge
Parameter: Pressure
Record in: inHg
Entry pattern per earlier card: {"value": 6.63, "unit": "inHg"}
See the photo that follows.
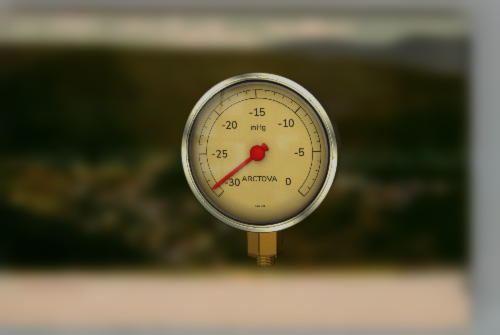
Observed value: {"value": -29, "unit": "inHg"}
